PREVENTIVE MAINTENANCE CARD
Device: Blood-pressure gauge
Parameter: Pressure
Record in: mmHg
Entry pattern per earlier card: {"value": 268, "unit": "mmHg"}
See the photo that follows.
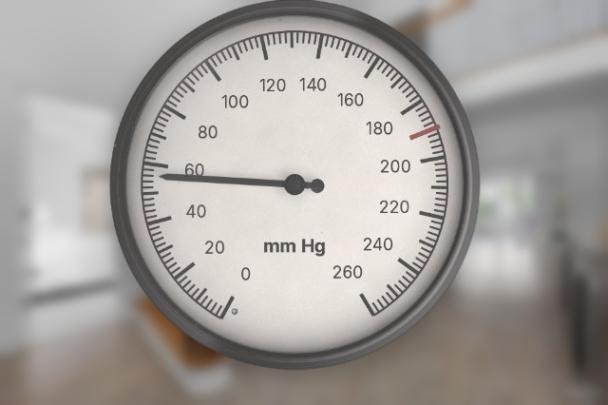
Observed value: {"value": 56, "unit": "mmHg"}
